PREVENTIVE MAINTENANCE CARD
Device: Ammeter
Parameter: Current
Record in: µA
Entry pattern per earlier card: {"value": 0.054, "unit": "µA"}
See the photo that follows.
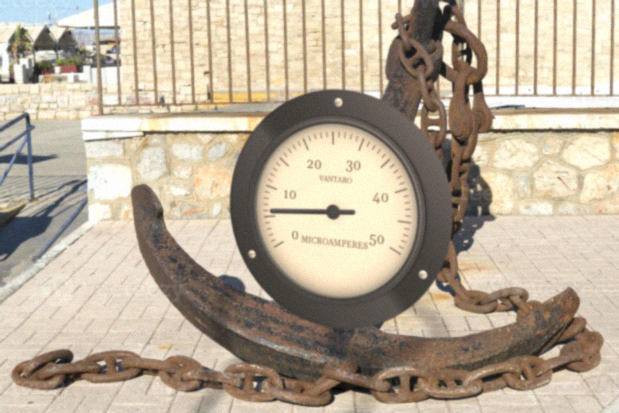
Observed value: {"value": 6, "unit": "µA"}
